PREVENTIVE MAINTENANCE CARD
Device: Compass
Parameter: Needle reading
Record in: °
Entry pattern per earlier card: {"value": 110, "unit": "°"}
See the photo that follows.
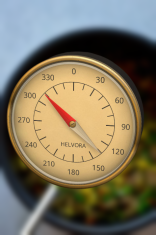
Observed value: {"value": 315, "unit": "°"}
